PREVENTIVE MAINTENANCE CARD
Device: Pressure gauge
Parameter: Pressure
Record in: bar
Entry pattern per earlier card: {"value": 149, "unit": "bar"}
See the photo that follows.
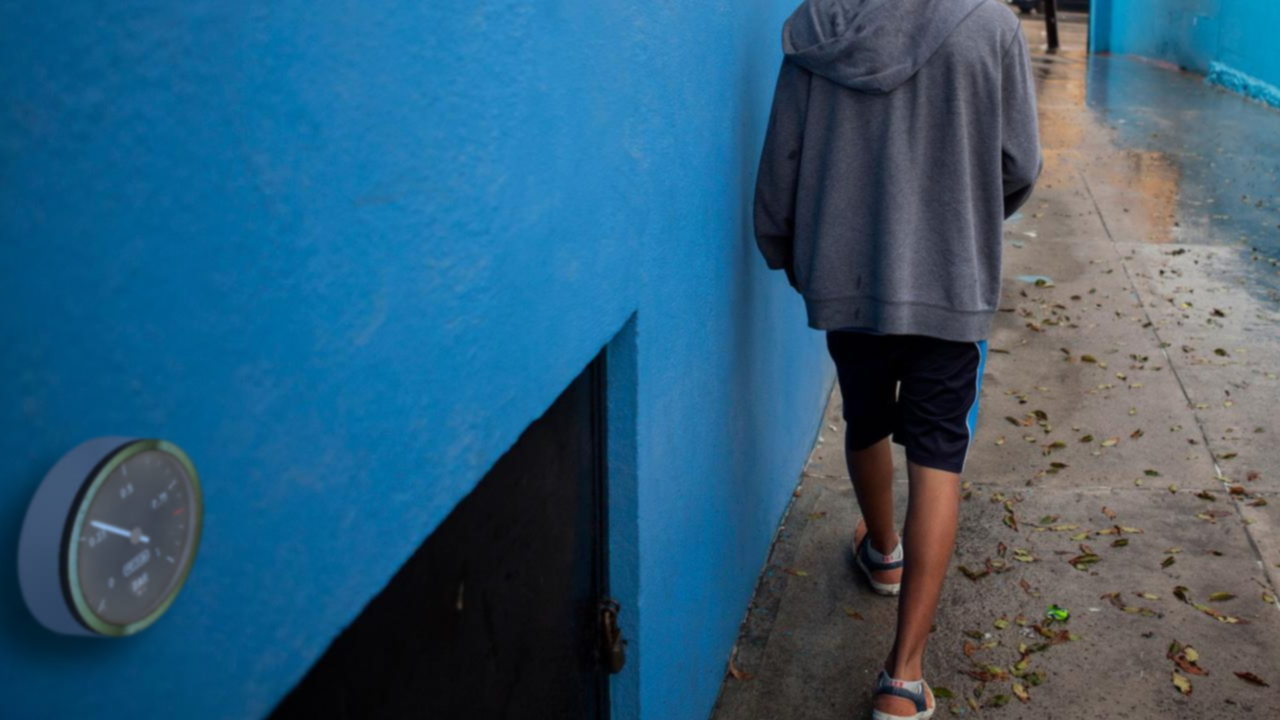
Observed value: {"value": 0.3, "unit": "bar"}
